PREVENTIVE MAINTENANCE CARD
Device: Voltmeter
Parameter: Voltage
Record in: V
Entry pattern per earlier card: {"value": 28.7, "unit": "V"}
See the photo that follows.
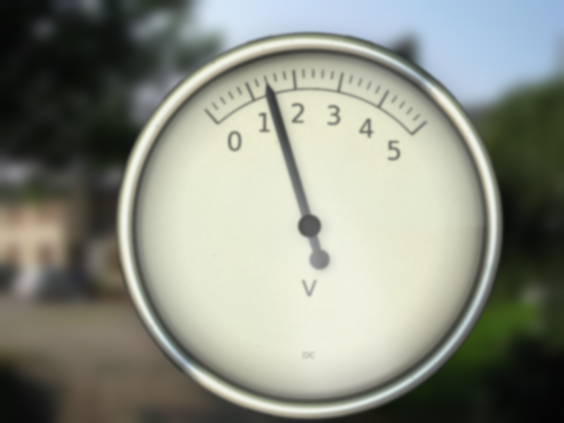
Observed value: {"value": 1.4, "unit": "V"}
